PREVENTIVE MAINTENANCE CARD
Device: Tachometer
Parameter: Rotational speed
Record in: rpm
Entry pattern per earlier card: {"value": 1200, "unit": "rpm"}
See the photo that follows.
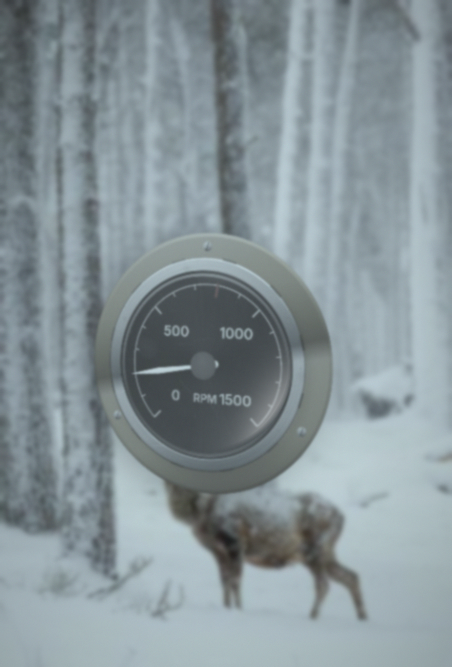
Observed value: {"value": 200, "unit": "rpm"}
